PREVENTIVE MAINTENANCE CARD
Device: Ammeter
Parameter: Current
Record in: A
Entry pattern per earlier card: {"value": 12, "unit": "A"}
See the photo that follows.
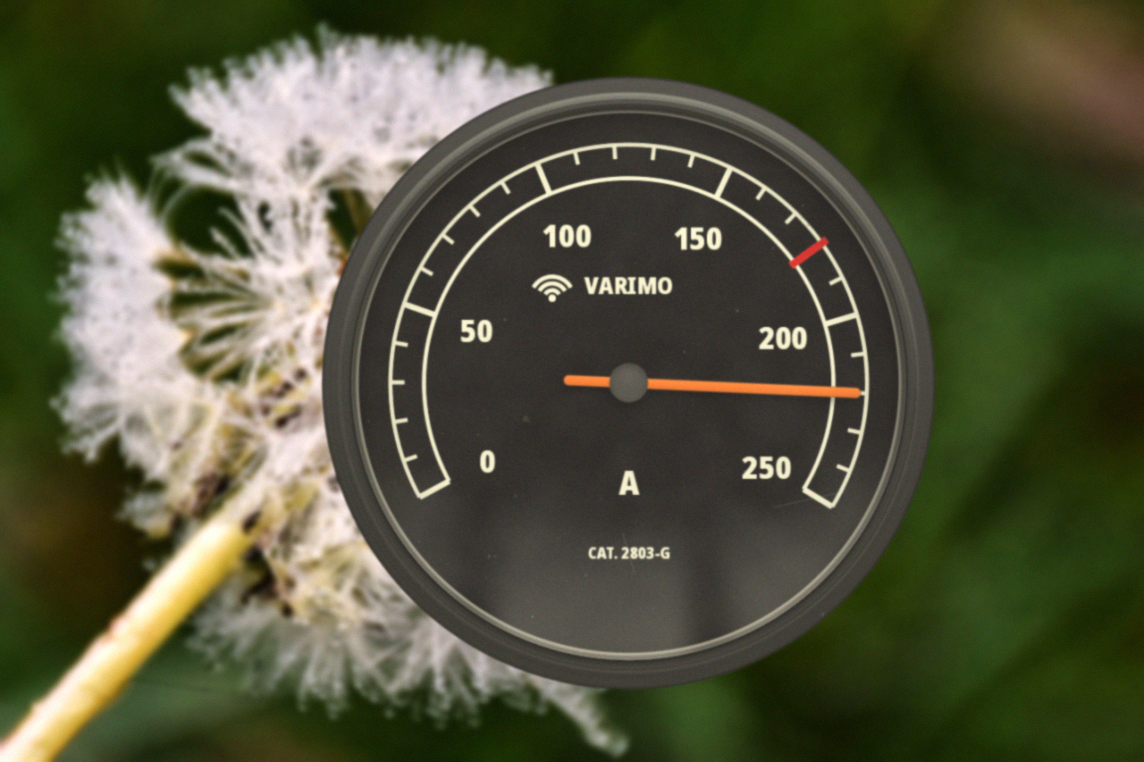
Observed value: {"value": 220, "unit": "A"}
